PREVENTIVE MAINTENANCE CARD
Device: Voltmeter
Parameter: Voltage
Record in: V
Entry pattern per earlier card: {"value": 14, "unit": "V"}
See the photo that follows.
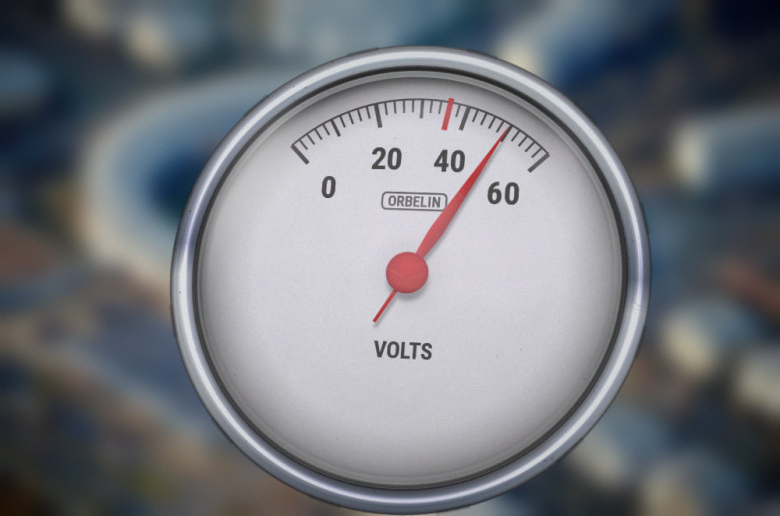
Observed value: {"value": 50, "unit": "V"}
